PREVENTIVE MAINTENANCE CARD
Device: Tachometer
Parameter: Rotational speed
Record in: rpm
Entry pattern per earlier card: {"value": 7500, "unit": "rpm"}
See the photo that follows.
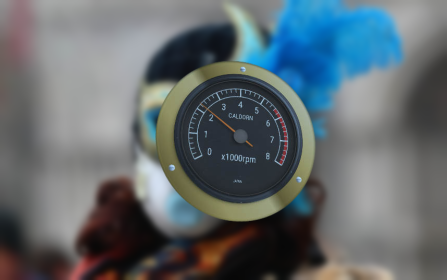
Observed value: {"value": 2200, "unit": "rpm"}
